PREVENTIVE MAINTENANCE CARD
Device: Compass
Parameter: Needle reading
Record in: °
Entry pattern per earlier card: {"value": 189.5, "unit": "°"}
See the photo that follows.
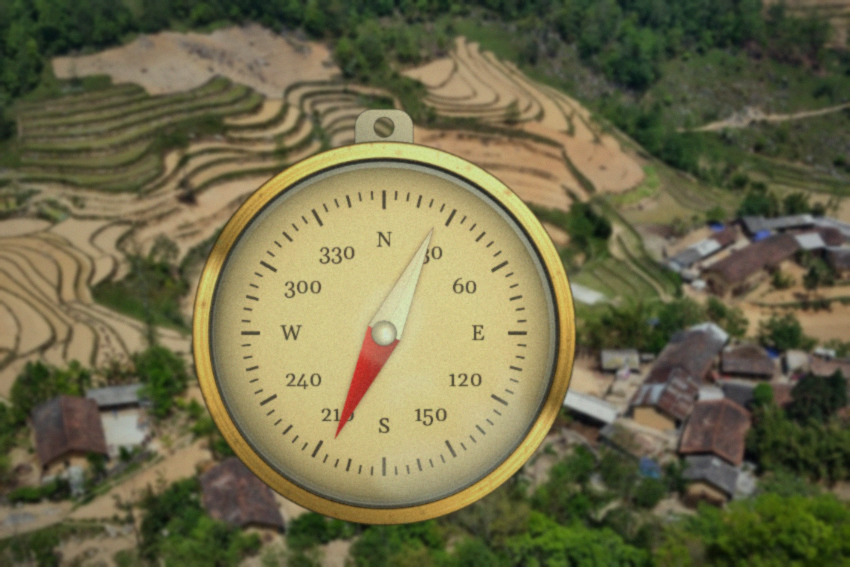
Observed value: {"value": 205, "unit": "°"}
